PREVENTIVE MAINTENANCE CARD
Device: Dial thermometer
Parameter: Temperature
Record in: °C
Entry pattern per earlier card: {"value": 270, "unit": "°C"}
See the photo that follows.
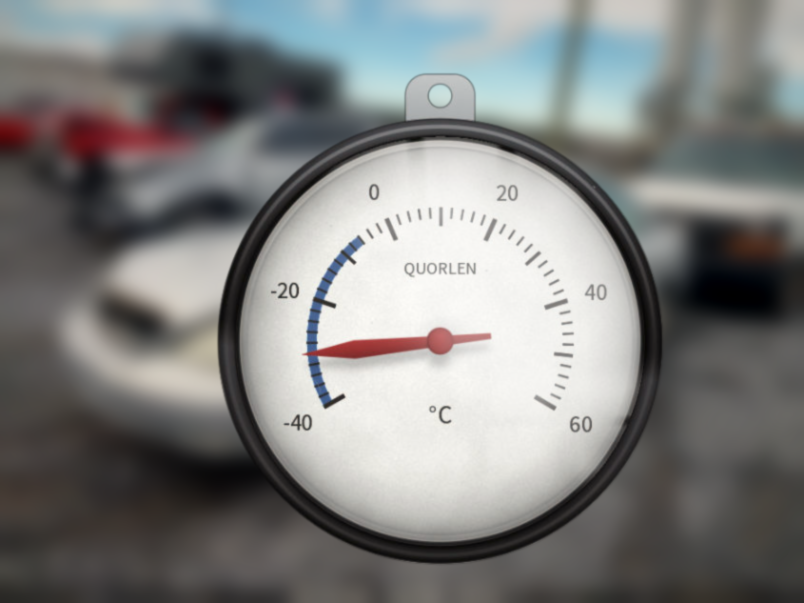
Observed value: {"value": -30, "unit": "°C"}
